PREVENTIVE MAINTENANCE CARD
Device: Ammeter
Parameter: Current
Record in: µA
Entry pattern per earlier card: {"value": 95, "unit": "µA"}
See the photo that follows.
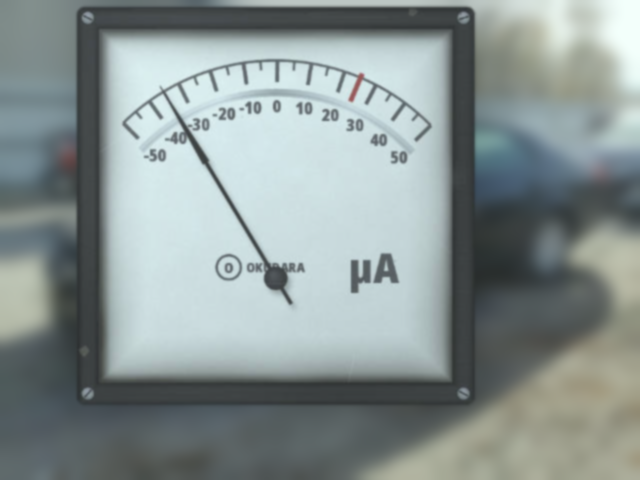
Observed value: {"value": -35, "unit": "µA"}
